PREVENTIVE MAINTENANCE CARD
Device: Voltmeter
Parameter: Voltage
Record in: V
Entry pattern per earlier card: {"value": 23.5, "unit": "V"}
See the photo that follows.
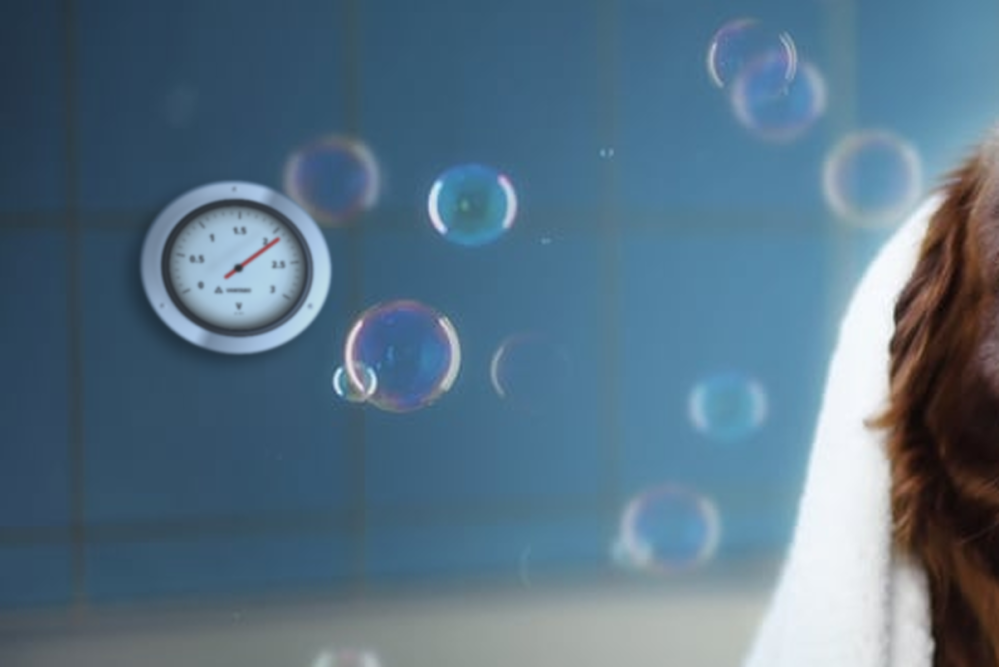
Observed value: {"value": 2.1, "unit": "V"}
